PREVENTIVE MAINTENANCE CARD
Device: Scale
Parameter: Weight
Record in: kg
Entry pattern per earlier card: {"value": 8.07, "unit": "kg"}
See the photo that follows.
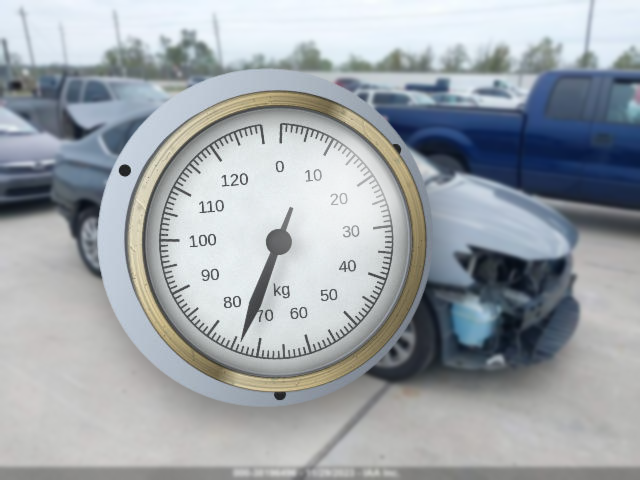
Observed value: {"value": 74, "unit": "kg"}
